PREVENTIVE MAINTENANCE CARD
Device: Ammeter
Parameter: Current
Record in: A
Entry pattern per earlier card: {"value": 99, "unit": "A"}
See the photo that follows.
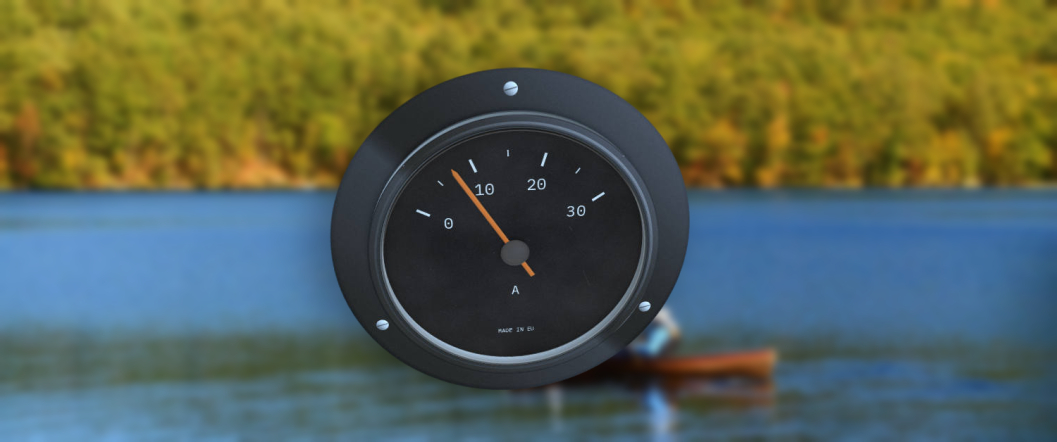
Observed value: {"value": 7.5, "unit": "A"}
